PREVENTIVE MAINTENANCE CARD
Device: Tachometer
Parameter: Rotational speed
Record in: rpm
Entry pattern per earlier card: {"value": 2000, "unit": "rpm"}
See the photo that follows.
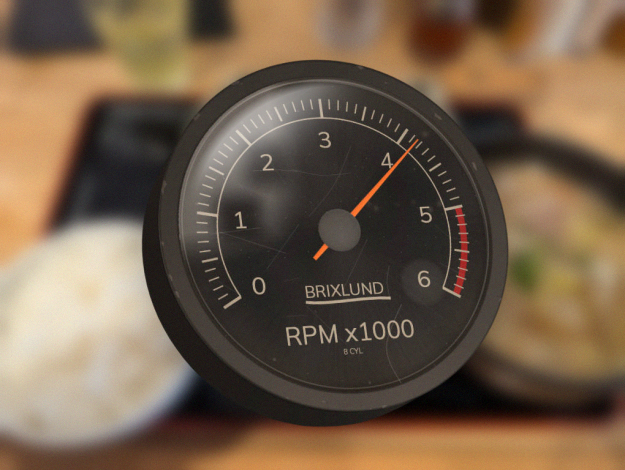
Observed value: {"value": 4150, "unit": "rpm"}
